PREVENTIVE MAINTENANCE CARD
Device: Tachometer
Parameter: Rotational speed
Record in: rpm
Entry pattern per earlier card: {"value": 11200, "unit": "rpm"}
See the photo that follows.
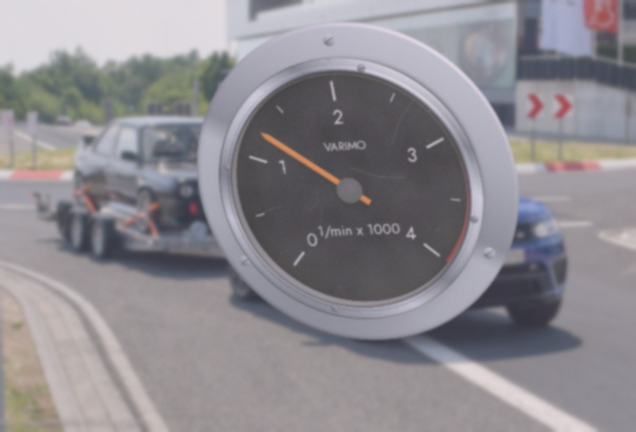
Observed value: {"value": 1250, "unit": "rpm"}
